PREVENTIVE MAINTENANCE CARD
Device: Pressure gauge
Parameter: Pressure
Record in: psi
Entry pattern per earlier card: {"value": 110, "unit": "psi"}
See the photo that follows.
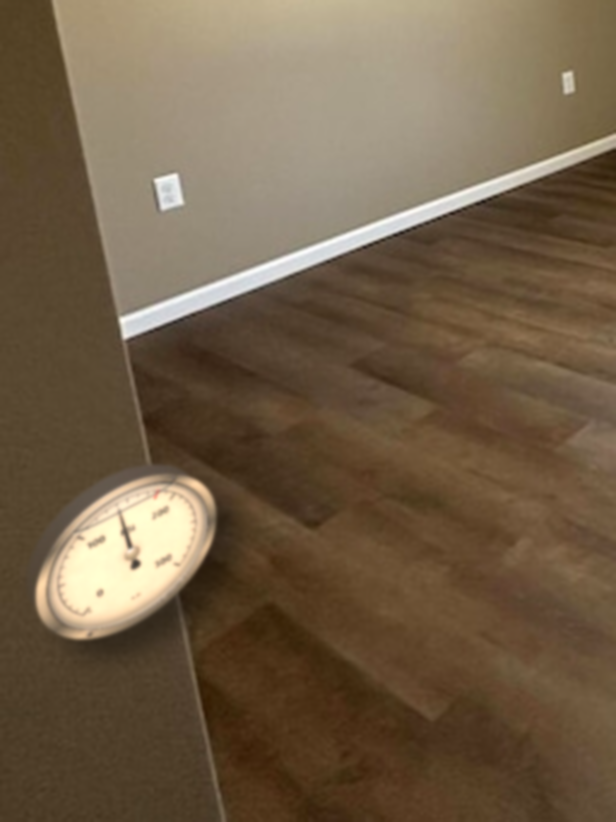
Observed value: {"value": 140, "unit": "psi"}
